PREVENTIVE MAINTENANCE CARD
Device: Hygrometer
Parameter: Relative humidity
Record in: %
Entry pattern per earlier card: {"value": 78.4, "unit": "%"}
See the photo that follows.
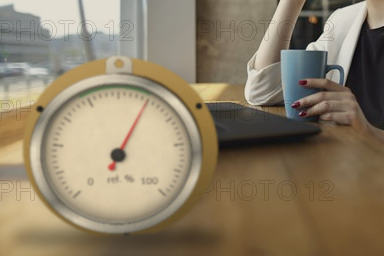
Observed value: {"value": 60, "unit": "%"}
